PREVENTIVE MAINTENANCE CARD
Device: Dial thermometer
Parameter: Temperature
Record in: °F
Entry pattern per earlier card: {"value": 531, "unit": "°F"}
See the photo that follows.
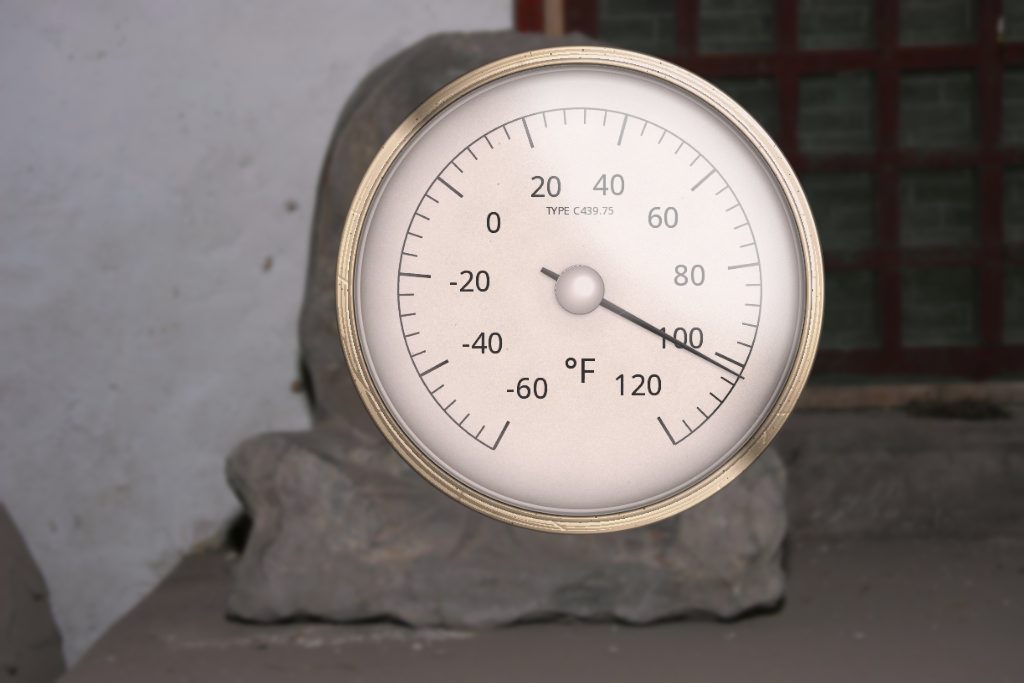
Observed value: {"value": 102, "unit": "°F"}
